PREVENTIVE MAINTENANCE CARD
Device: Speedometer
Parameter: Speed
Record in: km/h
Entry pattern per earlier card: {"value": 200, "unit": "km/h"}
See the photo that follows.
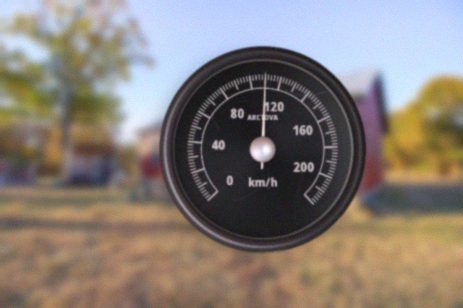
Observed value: {"value": 110, "unit": "km/h"}
